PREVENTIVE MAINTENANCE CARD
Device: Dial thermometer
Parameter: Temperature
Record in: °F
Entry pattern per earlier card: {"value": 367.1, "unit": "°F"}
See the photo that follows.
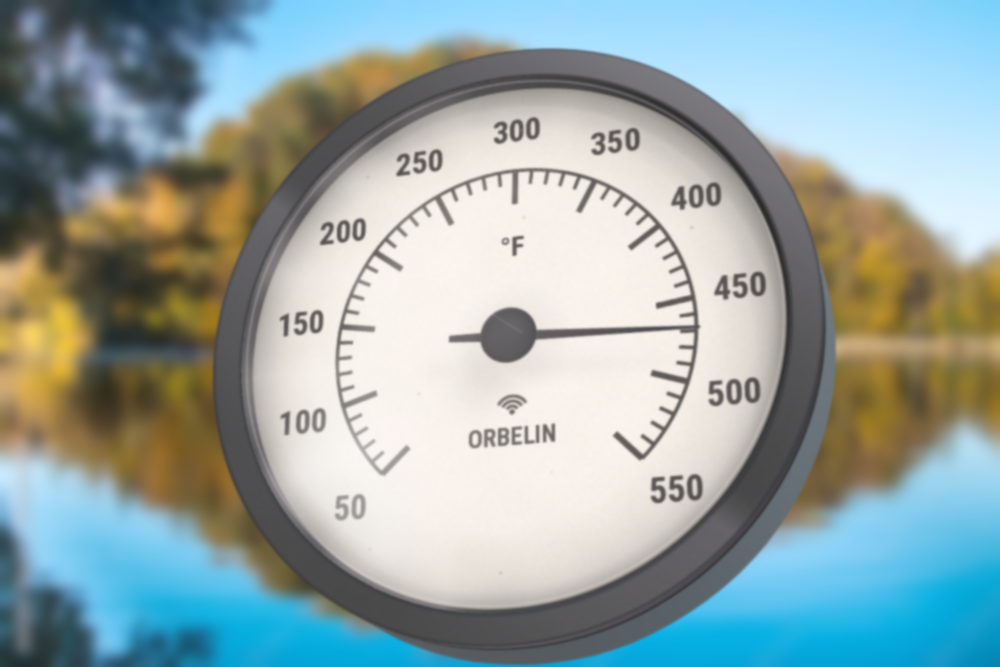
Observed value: {"value": 470, "unit": "°F"}
